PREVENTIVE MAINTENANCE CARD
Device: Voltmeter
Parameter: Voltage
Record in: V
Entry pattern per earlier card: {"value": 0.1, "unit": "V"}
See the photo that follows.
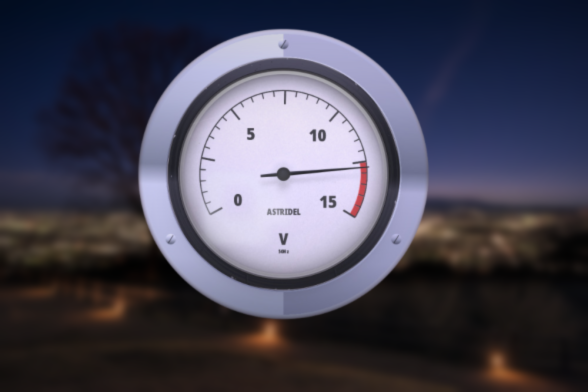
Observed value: {"value": 12.75, "unit": "V"}
